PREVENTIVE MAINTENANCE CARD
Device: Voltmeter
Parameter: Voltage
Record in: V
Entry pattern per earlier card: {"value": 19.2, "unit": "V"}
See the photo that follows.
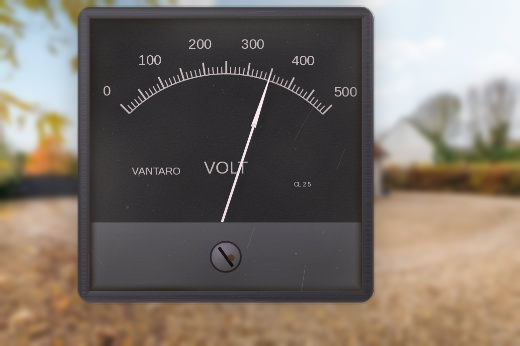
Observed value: {"value": 350, "unit": "V"}
